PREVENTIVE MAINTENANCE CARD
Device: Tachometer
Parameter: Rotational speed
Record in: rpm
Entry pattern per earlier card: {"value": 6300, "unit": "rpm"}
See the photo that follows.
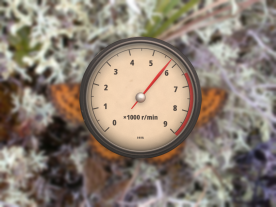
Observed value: {"value": 5750, "unit": "rpm"}
